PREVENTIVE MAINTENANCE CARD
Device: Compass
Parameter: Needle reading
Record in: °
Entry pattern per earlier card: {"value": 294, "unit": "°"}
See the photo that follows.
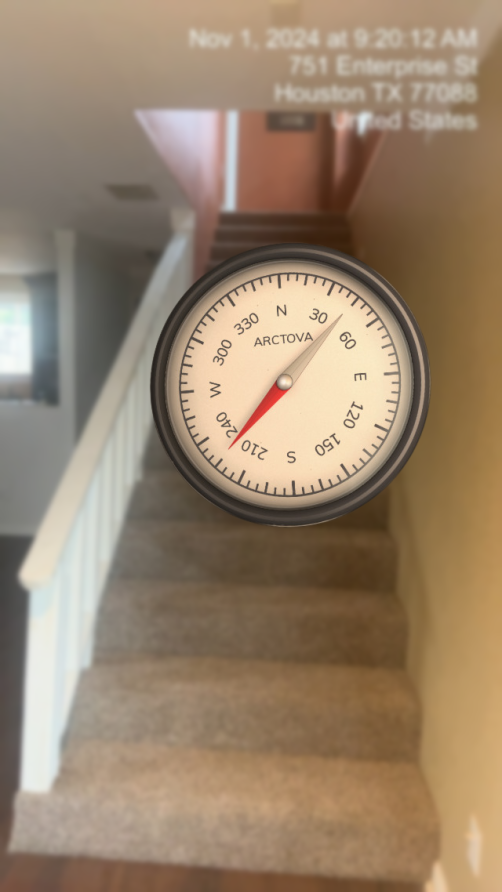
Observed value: {"value": 225, "unit": "°"}
